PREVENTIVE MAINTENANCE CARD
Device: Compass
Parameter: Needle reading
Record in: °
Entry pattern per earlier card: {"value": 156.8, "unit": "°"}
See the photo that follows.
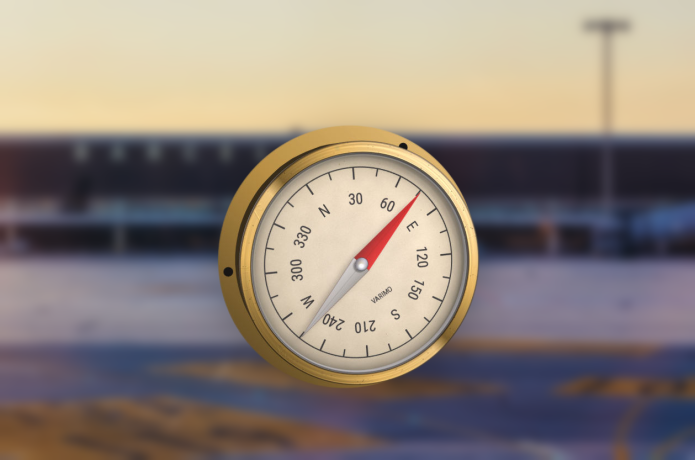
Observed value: {"value": 75, "unit": "°"}
